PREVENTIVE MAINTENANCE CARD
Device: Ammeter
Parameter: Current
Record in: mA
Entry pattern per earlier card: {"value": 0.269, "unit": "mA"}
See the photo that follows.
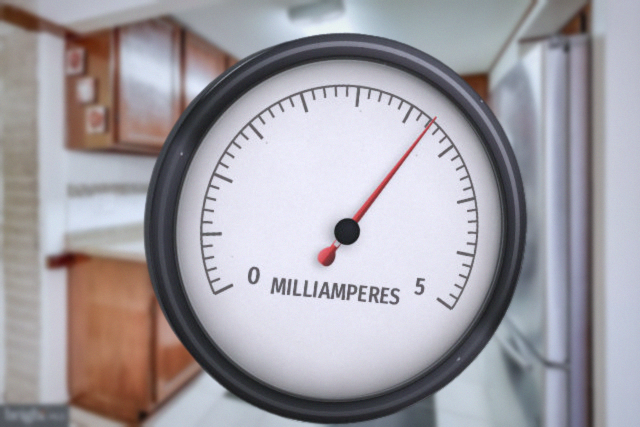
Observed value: {"value": 3.2, "unit": "mA"}
